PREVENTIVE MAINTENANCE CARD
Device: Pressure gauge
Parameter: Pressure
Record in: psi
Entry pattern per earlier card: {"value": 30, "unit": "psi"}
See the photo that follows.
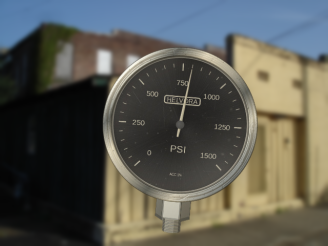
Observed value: {"value": 800, "unit": "psi"}
